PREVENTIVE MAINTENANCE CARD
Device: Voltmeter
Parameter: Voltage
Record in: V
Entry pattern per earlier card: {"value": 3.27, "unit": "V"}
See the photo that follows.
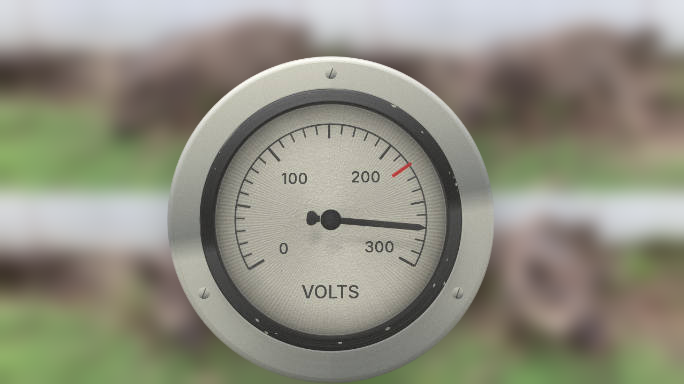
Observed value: {"value": 270, "unit": "V"}
